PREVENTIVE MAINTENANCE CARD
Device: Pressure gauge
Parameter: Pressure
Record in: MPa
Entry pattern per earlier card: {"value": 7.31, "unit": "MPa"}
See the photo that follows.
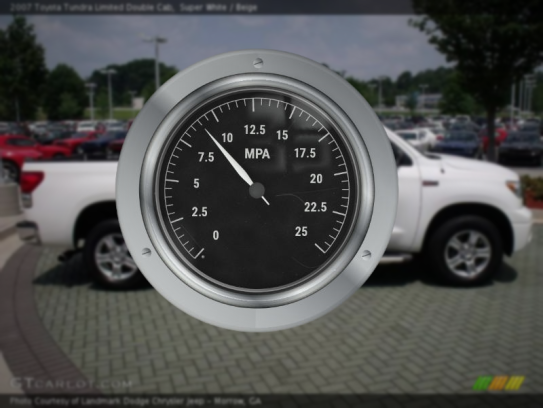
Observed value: {"value": 9, "unit": "MPa"}
